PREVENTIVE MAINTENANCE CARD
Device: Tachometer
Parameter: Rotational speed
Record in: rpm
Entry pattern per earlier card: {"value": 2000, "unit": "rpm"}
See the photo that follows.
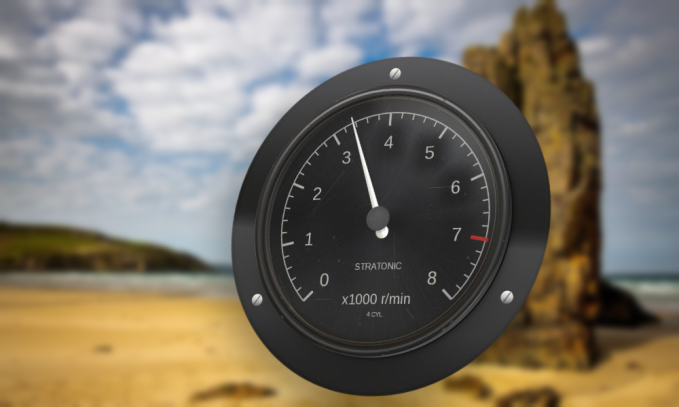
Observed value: {"value": 3400, "unit": "rpm"}
